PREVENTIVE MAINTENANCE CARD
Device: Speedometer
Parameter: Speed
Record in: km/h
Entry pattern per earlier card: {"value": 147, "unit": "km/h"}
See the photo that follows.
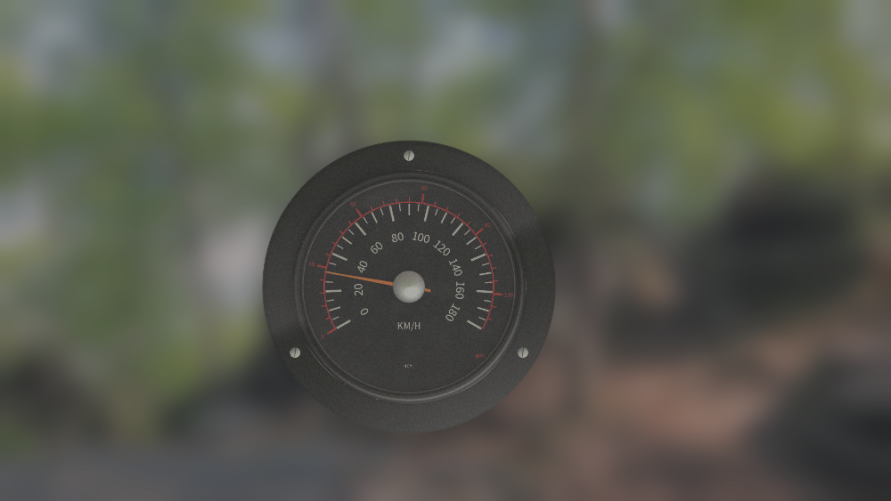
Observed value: {"value": 30, "unit": "km/h"}
